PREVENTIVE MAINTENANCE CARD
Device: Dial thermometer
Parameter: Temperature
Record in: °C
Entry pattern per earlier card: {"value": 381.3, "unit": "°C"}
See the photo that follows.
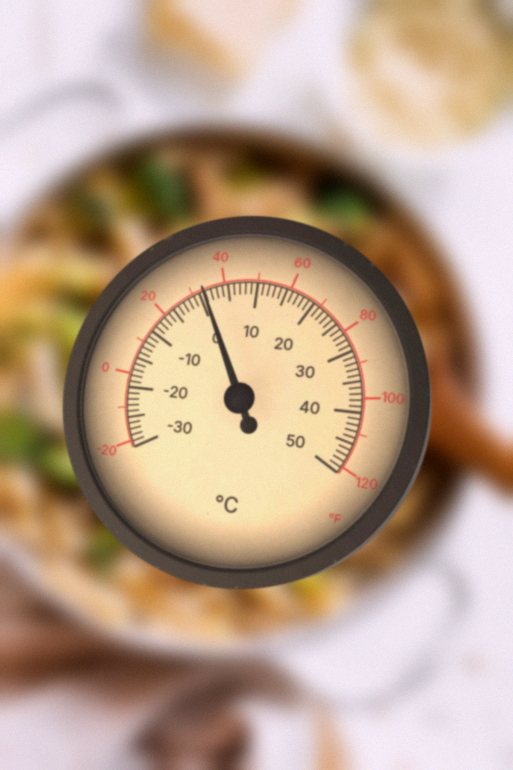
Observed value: {"value": 1, "unit": "°C"}
